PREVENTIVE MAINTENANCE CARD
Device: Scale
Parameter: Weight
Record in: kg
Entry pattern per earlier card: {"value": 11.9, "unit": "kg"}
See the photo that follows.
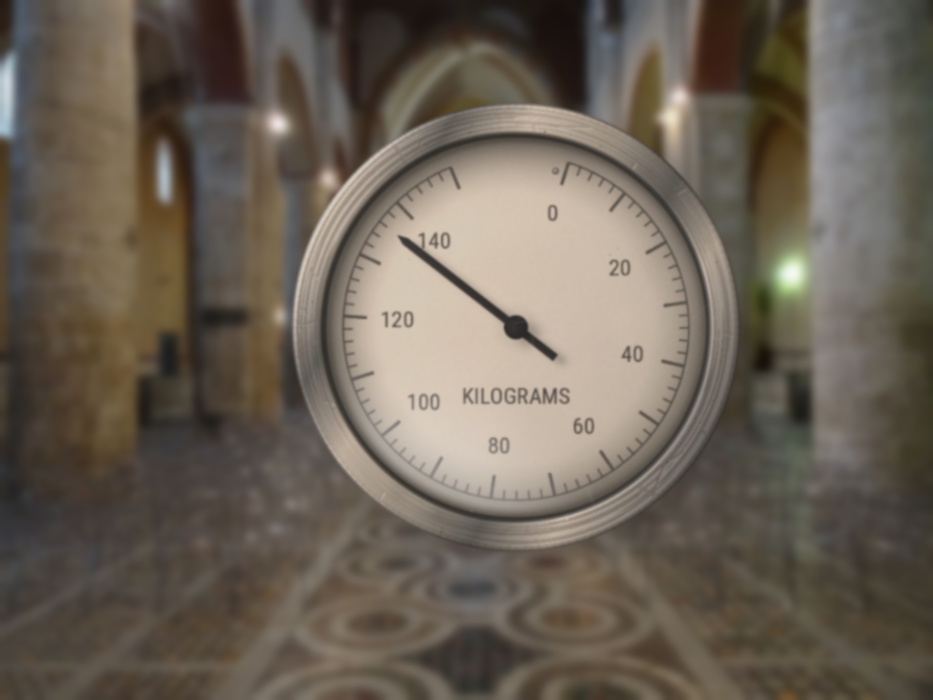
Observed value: {"value": 136, "unit": "kg"}
